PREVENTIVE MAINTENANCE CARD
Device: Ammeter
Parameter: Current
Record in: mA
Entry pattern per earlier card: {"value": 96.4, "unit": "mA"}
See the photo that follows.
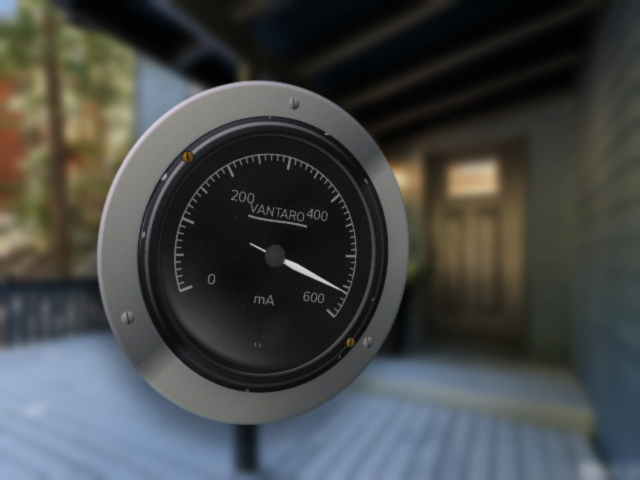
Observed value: {"value": 560, "unit": "mA"}
